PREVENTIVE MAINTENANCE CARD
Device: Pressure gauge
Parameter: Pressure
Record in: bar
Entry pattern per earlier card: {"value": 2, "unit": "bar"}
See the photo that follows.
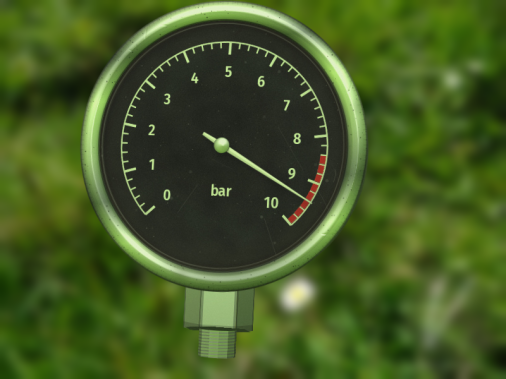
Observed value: {"value": 9.4, "unit": "bar"}
